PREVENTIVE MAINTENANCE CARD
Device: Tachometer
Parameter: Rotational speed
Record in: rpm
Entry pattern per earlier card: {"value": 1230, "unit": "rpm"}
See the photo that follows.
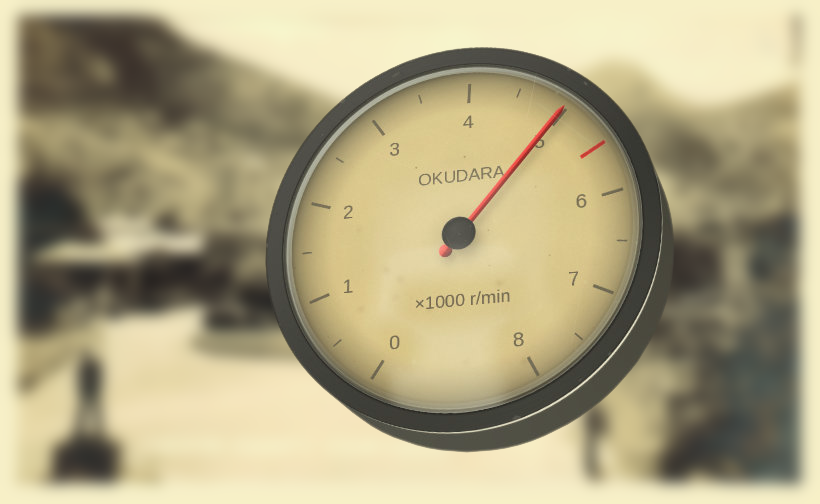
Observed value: {"value": 5000, "unit": "rpm"}
